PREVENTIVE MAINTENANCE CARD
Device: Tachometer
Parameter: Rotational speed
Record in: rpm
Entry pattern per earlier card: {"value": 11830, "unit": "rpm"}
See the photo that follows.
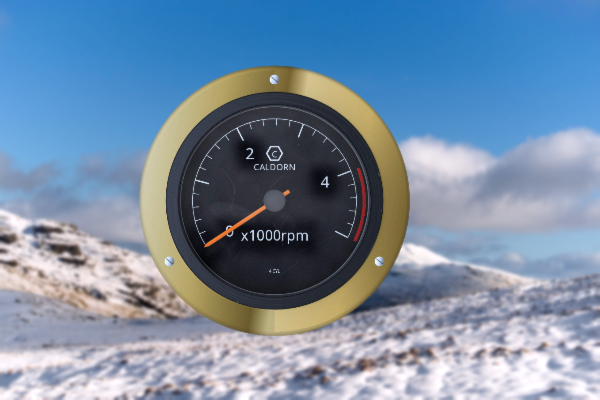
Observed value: {"value": 0, "unit": "rpm"}
